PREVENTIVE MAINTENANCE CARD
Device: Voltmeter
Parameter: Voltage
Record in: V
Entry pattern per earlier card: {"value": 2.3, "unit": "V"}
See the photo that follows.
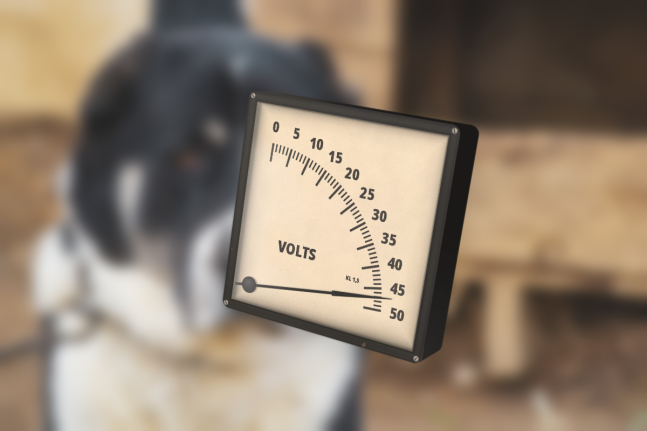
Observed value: {"value": 47, "unit": "V"}
